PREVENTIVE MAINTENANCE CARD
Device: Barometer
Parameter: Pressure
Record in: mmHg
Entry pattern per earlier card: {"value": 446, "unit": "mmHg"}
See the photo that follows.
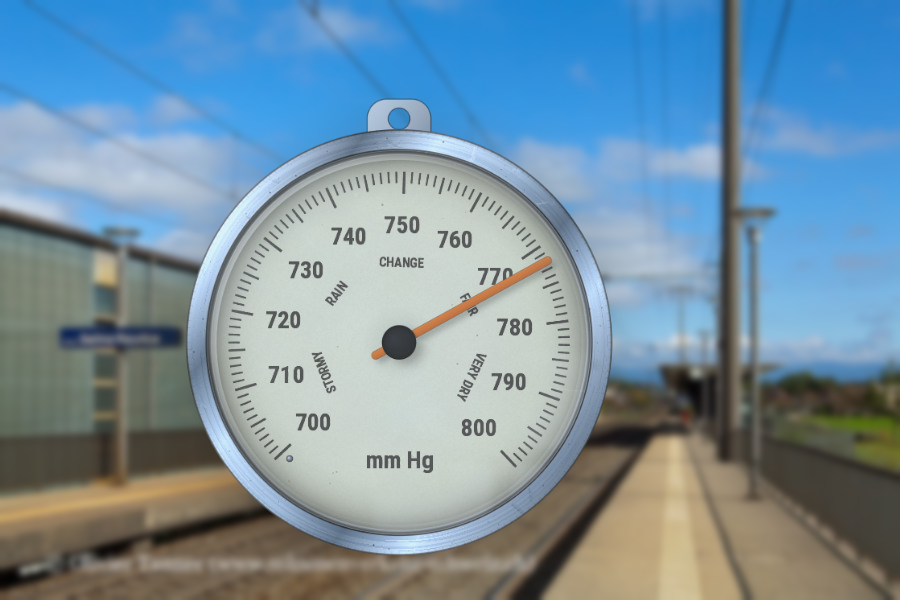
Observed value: {"value": 772, "unit": "mmHg"}
